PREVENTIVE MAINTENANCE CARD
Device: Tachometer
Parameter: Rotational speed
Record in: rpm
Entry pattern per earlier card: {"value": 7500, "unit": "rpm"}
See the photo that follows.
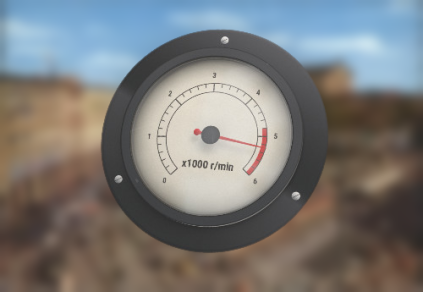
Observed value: {"value": 5300, "unit": "rpm"}
